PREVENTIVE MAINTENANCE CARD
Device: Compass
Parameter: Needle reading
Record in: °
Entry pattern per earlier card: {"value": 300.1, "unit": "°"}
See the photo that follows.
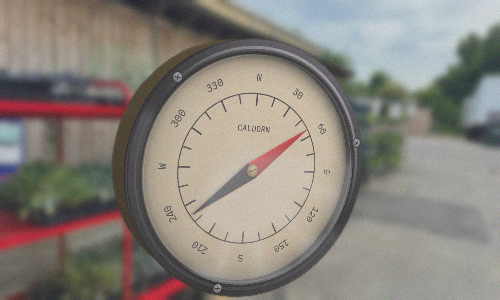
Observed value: {"value": 52.5, "unit": "°"}
